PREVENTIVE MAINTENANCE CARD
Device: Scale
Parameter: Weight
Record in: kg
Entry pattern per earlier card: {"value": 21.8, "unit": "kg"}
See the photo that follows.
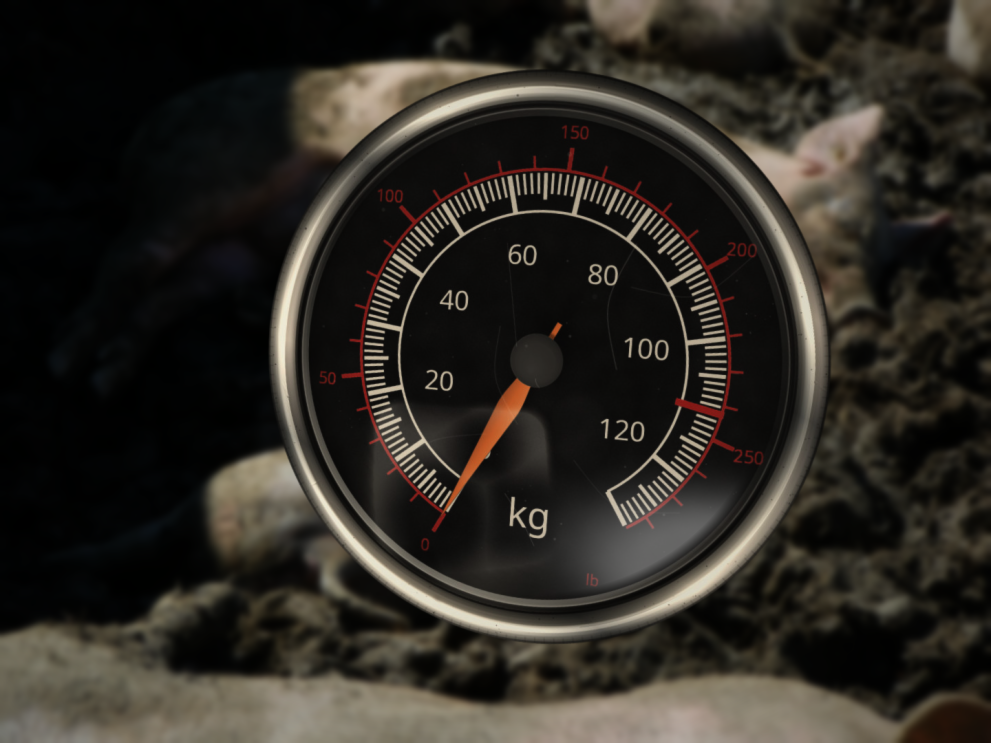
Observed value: {"value": 0, "unit": "kg"}
